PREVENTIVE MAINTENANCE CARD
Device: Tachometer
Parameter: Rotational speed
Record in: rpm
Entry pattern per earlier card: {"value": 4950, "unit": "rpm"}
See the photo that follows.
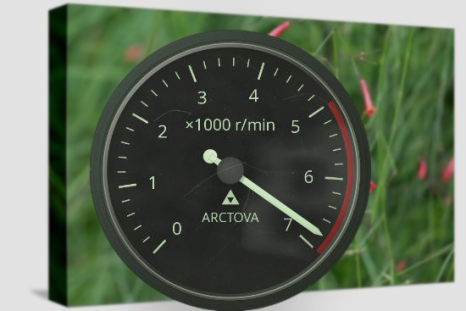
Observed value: {"value": 6800, "unit": "rpm"}
